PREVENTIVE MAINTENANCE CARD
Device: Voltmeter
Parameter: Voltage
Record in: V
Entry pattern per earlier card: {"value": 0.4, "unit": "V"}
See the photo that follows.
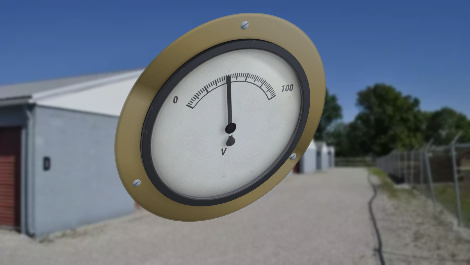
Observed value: {"value": 40, "unit": "V"}
